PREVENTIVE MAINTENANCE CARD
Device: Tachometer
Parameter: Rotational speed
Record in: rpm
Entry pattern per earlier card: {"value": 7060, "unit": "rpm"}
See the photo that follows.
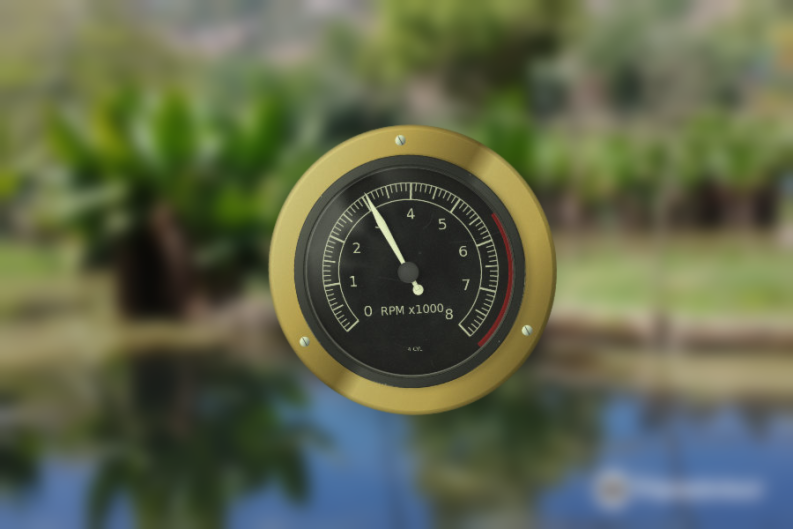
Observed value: {"value": 3100, "unit": "rpm"}
